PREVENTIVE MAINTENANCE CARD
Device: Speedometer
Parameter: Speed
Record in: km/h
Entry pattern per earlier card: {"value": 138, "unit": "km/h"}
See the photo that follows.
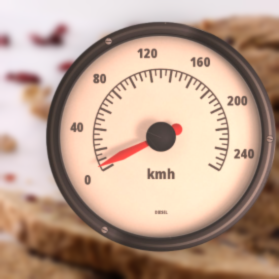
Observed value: {"value": 5, "unit": "km/h"}
